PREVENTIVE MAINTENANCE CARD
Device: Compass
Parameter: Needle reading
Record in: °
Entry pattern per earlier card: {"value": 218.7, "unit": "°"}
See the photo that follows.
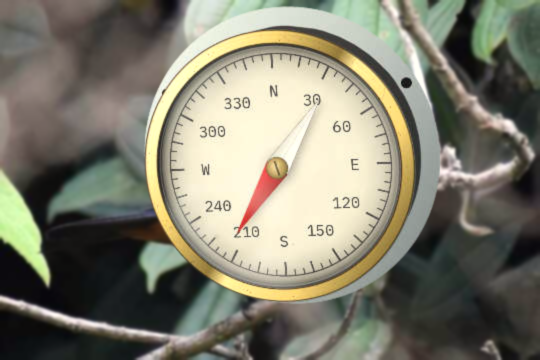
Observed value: {"value": 215, "unit": "°"}
